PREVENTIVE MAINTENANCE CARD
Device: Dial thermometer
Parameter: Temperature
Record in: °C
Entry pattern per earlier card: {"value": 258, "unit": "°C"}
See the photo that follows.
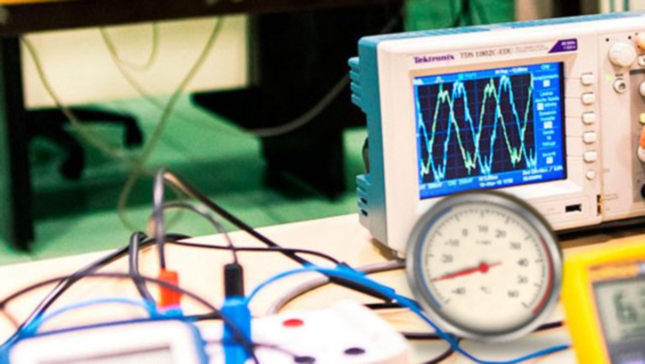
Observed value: {"value": -30, "unit": "°C"}
